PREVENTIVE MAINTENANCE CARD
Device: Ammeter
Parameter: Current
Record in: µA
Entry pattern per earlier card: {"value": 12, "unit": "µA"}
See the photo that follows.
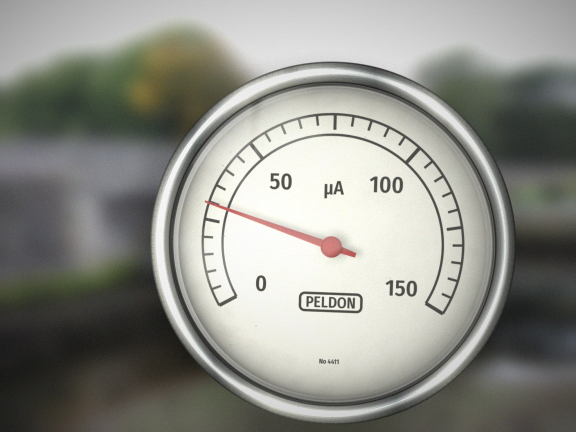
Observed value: {"value": 30, "unit": "µA"}
